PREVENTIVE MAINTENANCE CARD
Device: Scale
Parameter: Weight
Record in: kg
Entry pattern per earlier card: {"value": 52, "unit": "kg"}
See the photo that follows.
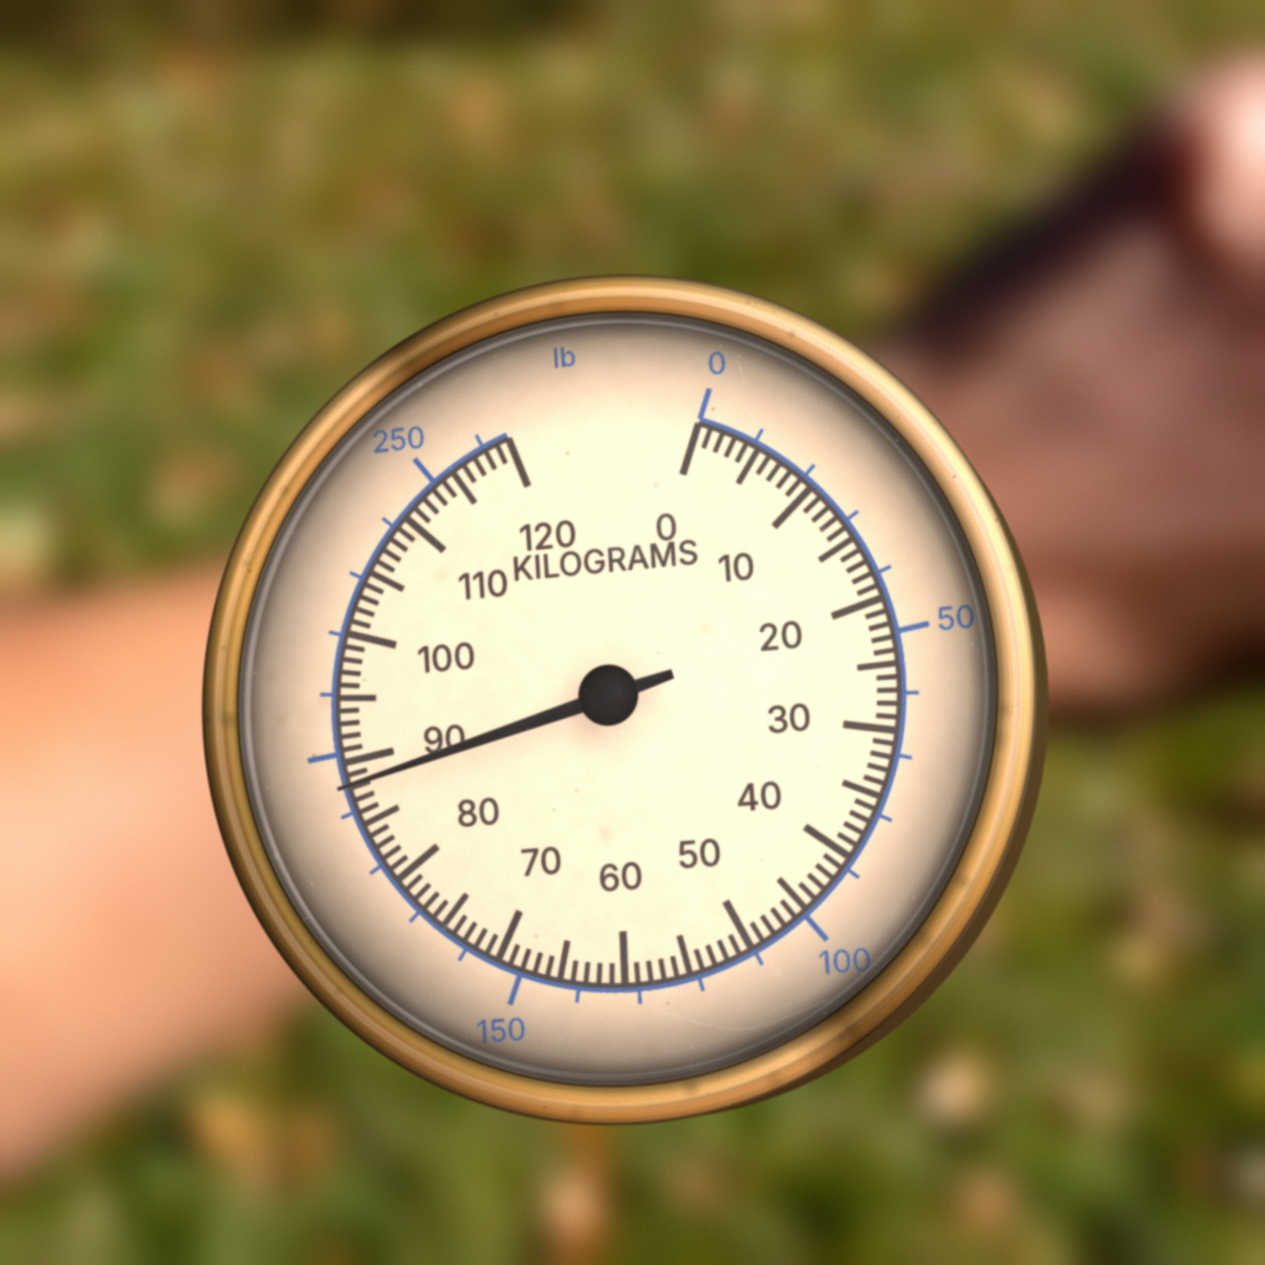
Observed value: {"value": 88, "unit": "kg"}
